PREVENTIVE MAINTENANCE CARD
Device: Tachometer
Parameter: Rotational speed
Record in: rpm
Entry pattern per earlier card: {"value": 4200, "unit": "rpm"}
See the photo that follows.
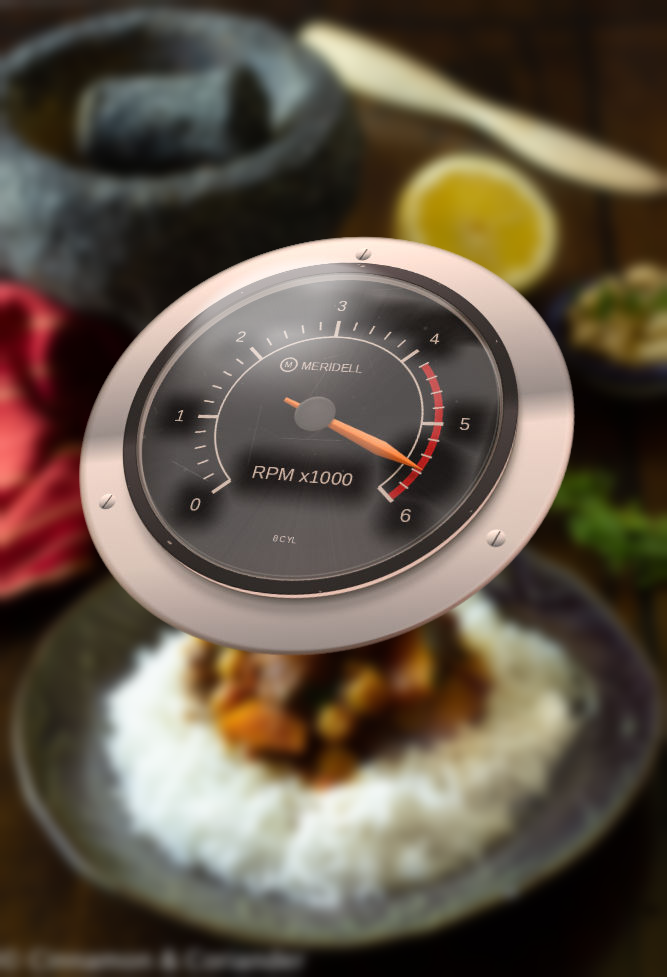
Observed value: {"value": 5600, "unit": "rpm"}
